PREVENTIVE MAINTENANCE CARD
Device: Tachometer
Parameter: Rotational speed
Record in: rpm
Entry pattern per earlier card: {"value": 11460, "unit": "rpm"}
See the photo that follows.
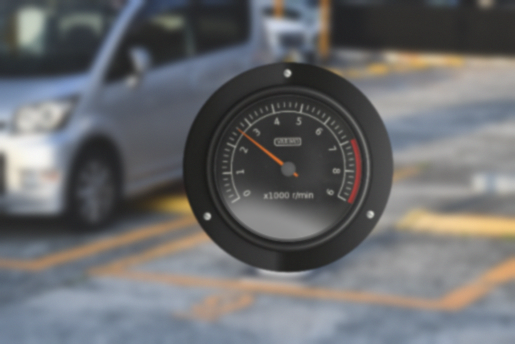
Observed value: {"value": 2600, "unit": "rpm"}
